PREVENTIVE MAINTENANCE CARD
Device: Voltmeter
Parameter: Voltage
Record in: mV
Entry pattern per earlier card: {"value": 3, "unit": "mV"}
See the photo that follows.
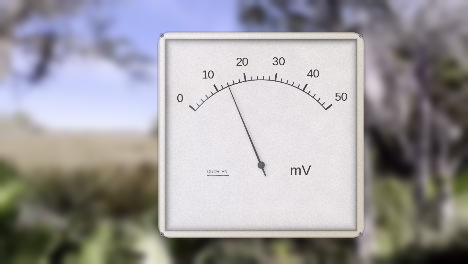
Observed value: {"value": 14, "unit": "mV"}
